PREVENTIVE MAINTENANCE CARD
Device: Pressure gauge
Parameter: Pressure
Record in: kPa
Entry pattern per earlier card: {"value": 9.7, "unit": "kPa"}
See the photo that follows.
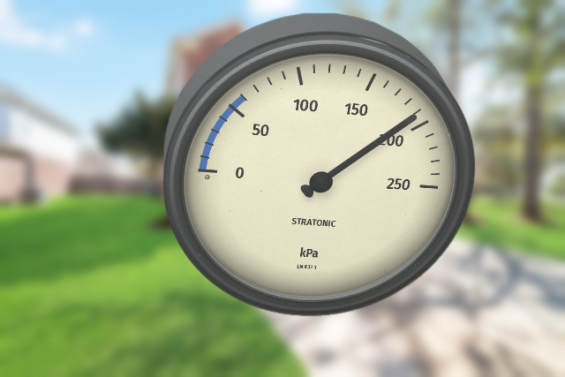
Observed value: {"value": 190, "unit": "kPa"}
